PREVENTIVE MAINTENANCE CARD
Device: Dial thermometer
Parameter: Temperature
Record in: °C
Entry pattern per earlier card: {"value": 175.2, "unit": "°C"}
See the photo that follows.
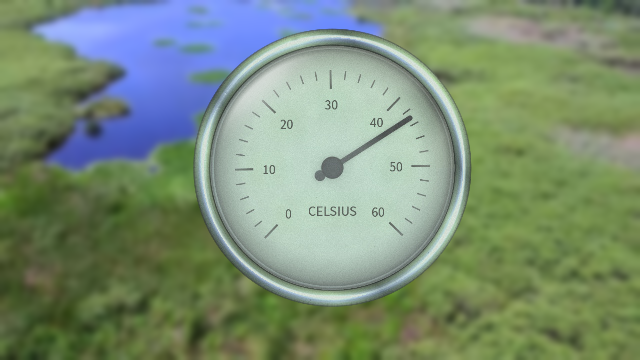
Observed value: {"value": 43, "unit": "°C"}
